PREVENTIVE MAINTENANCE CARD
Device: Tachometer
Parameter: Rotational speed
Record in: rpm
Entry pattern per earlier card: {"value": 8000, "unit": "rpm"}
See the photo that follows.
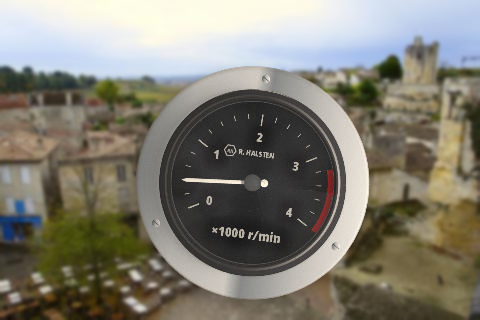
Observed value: {"value": 400, "unit": "rpm"}
